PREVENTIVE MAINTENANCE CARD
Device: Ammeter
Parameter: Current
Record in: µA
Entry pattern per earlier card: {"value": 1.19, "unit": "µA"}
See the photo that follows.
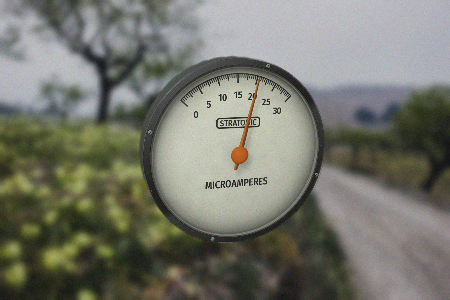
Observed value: {"value": 20, "unit": "µA"}
